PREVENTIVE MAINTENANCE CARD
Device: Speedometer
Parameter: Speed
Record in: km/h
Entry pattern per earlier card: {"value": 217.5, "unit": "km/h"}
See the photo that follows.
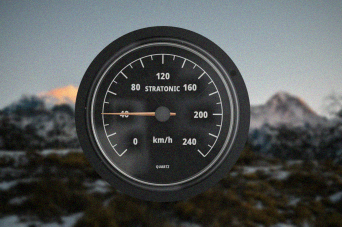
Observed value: {"value": 40, "unit": "km/h"}
